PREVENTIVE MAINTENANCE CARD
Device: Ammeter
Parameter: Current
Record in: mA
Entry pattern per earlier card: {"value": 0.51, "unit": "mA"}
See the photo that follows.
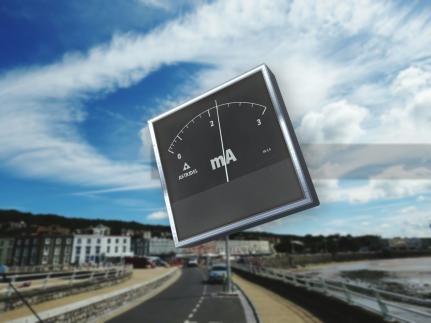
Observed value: {"value": 2.2, "unit": "mA"}
